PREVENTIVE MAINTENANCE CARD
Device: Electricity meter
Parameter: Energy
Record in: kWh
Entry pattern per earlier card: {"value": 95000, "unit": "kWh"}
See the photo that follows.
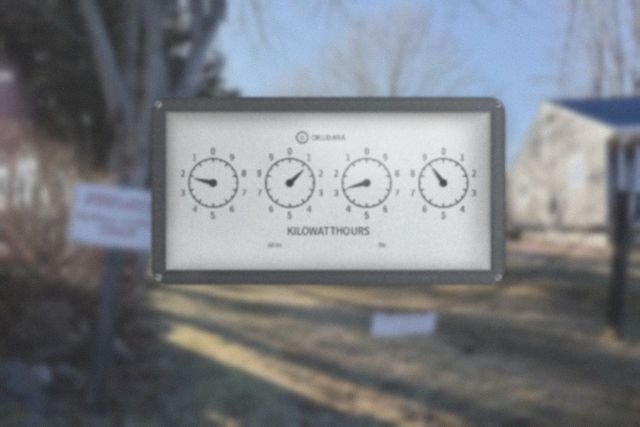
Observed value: {"value": 2129, "unit": "kWh"}
